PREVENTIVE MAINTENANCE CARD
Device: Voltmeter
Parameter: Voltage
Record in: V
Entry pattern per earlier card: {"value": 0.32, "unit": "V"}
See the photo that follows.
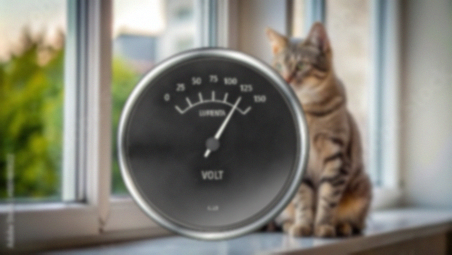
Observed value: {"value": 125, "unit": "V"}
